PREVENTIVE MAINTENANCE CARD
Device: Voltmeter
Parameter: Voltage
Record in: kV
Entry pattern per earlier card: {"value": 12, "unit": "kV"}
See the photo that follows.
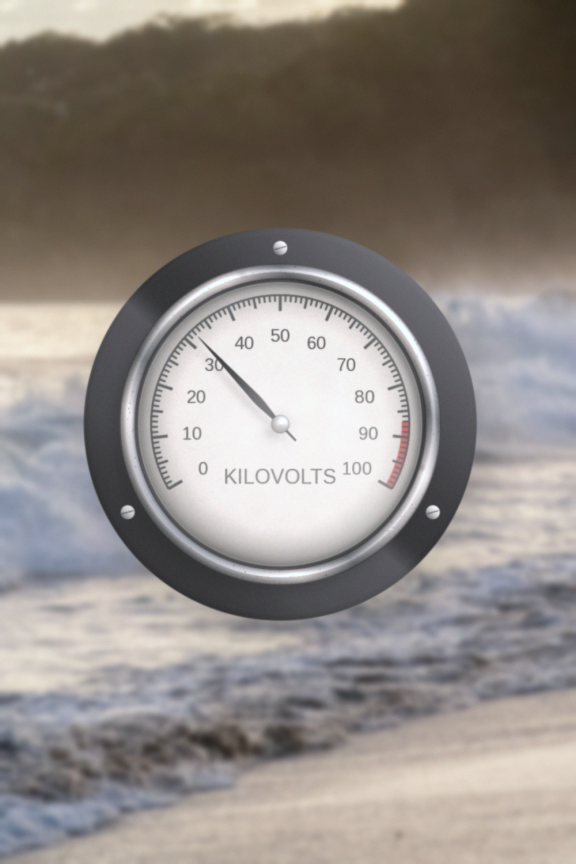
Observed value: {"value": 32, "unit": "kV"}
